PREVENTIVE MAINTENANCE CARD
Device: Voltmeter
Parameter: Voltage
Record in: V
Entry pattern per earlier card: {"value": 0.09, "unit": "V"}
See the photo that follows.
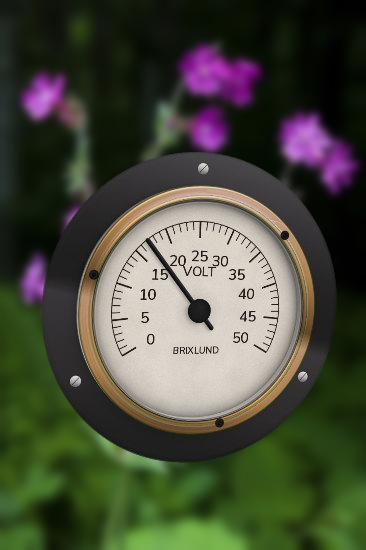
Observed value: {"value": 17, "unit": "V"}
